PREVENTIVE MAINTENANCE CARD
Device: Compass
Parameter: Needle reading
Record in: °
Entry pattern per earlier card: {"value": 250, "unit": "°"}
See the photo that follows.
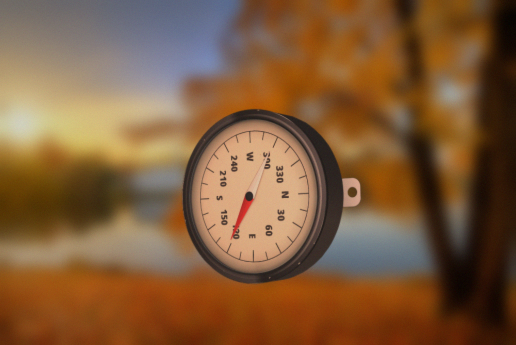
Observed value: {"value": 120, "unit": "°"}
